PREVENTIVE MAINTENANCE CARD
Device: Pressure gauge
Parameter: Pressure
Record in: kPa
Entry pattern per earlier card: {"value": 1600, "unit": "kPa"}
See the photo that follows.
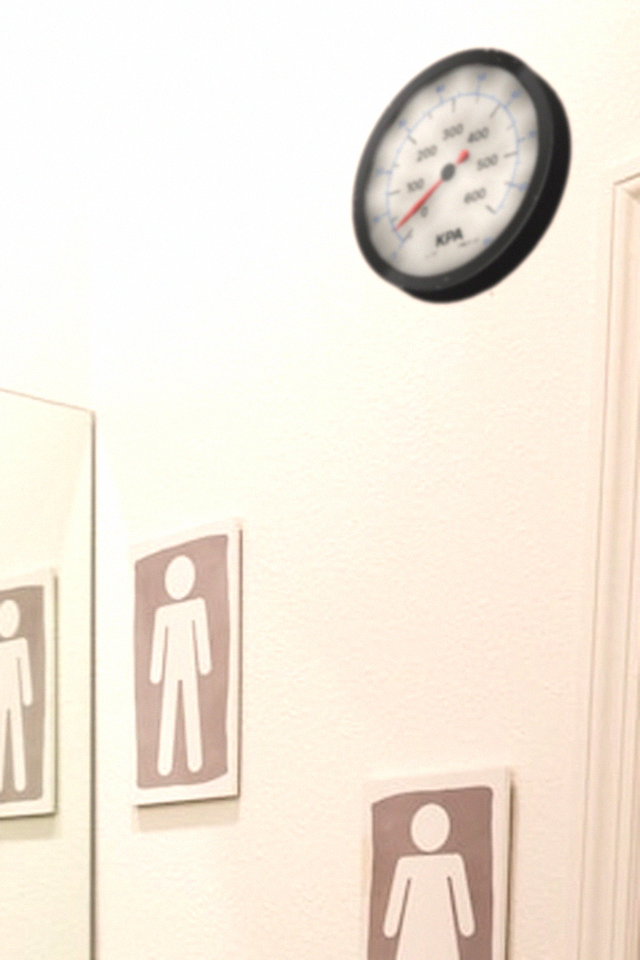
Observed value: {"value": 25, "unit": "kPa"}
